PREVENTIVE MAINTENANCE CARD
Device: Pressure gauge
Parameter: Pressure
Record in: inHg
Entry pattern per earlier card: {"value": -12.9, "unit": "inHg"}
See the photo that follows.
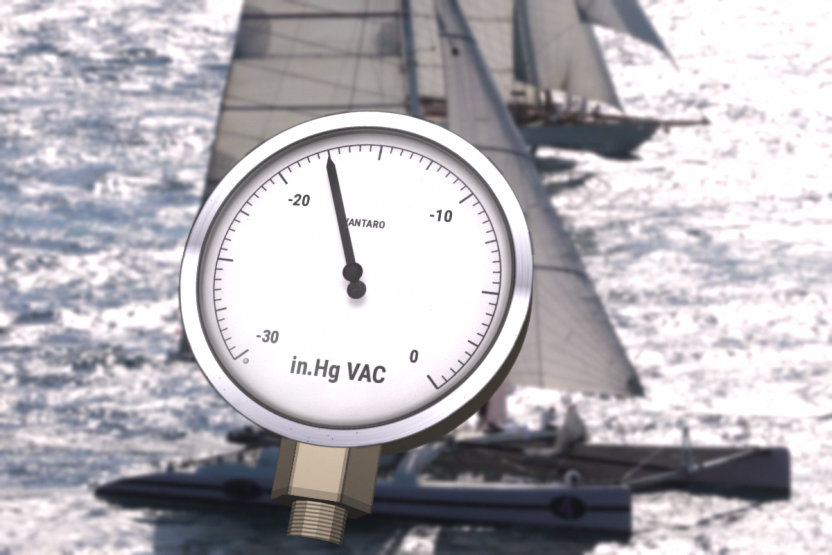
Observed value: {"value": -17.5, "unit": "inHg"}
